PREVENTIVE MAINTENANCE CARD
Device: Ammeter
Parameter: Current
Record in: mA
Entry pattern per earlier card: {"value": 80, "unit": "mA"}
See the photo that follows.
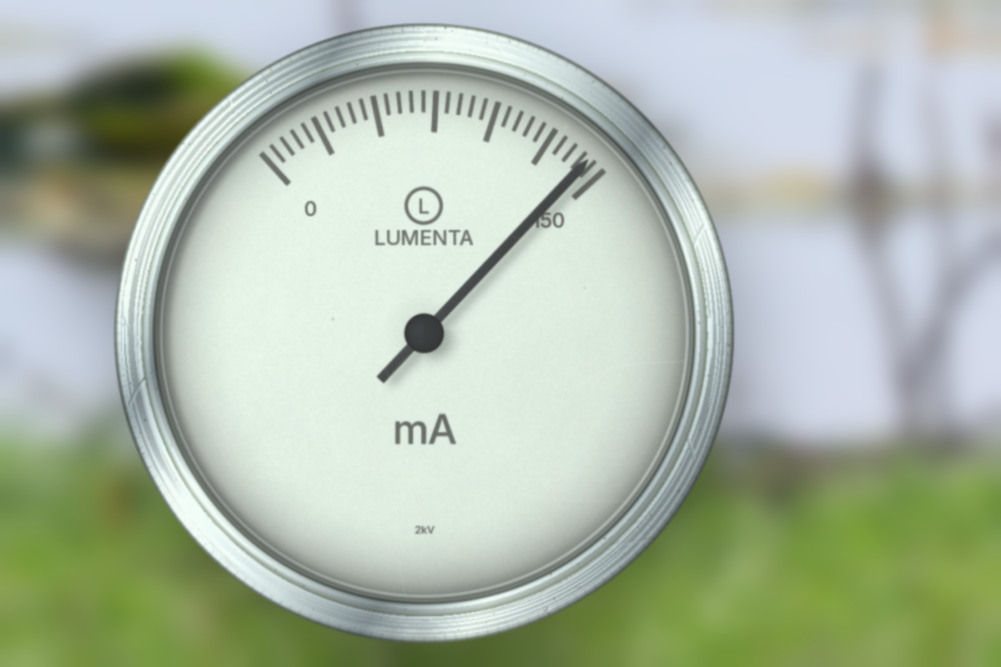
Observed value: {"value": 142.5, "unit": "mA"}
